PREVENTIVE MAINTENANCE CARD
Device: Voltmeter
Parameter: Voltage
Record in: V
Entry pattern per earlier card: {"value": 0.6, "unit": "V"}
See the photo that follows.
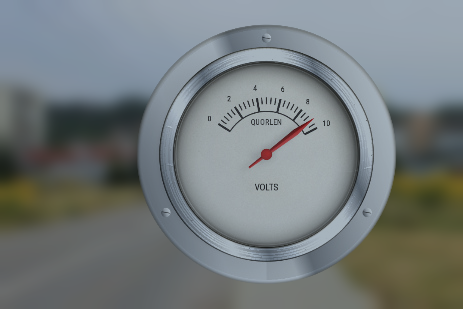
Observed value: {"value": 9.2, "unit": "V"}
